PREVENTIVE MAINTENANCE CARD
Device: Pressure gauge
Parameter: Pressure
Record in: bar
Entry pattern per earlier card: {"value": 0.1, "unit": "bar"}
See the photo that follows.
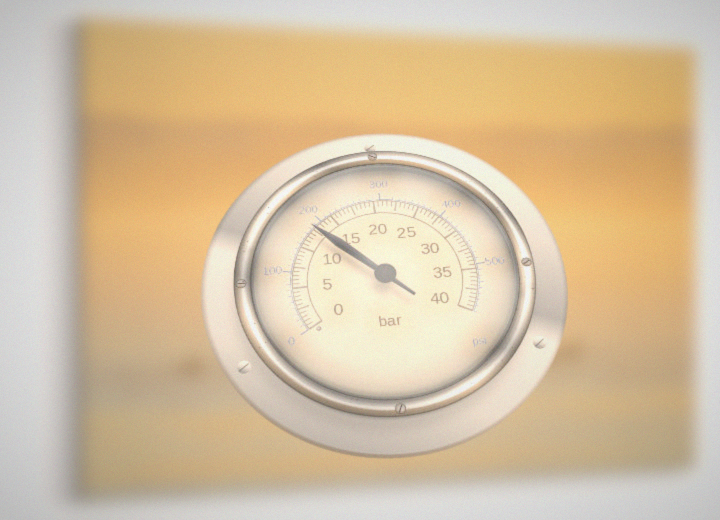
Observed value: {"value": 12.5, "unit": "bar"}
